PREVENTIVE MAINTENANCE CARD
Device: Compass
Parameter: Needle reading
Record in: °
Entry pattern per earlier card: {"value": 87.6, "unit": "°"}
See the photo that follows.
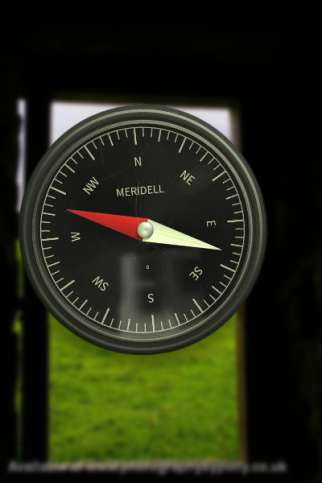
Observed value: {"value": 290, "unit": "°"}
